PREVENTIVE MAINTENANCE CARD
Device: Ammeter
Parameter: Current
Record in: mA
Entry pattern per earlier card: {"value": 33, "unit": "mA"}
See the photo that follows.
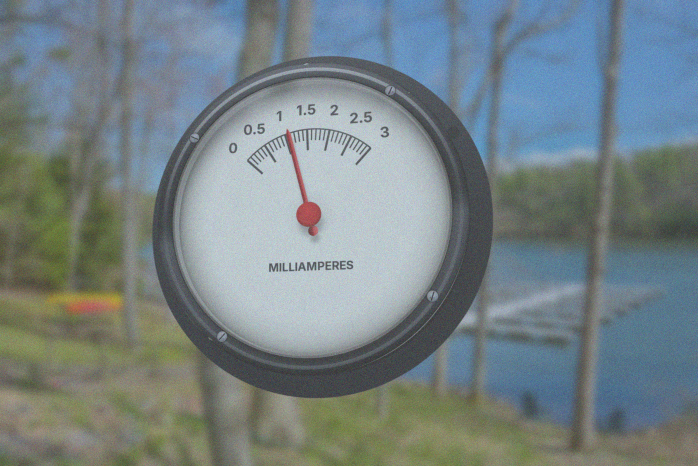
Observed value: {"value": 1.1, "unit": "mA"}
